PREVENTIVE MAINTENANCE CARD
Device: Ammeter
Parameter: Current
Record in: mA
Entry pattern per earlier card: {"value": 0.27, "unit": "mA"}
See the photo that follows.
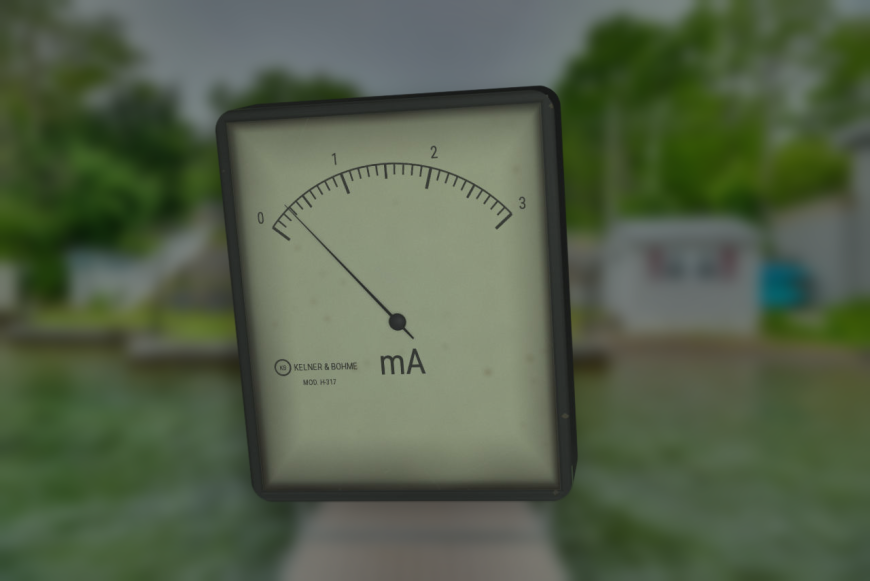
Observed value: {"value": 0.3, "unit": "mA"}
